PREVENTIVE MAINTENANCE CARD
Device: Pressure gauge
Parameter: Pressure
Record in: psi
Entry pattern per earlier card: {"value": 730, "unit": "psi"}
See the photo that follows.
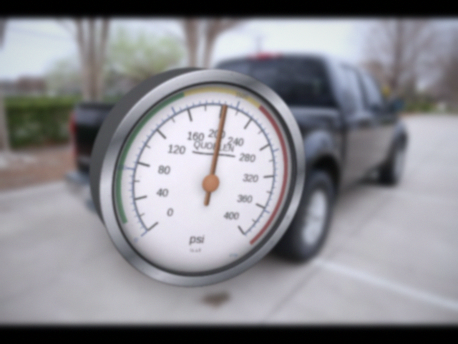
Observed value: {"value": 200, "unit": "psi"}
